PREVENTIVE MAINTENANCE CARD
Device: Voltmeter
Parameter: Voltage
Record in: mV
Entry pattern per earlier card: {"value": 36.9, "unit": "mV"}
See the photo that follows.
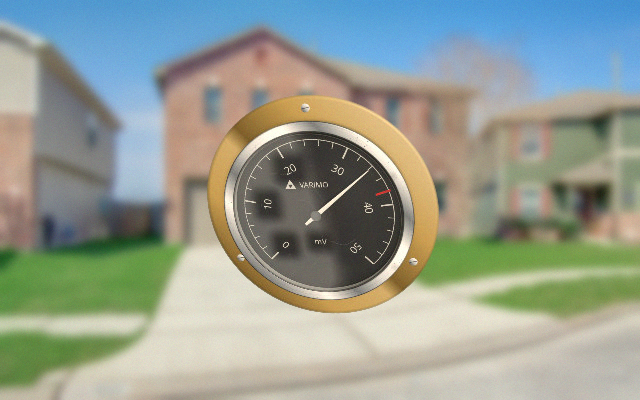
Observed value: {"value": 34, "unit": "mV"}
